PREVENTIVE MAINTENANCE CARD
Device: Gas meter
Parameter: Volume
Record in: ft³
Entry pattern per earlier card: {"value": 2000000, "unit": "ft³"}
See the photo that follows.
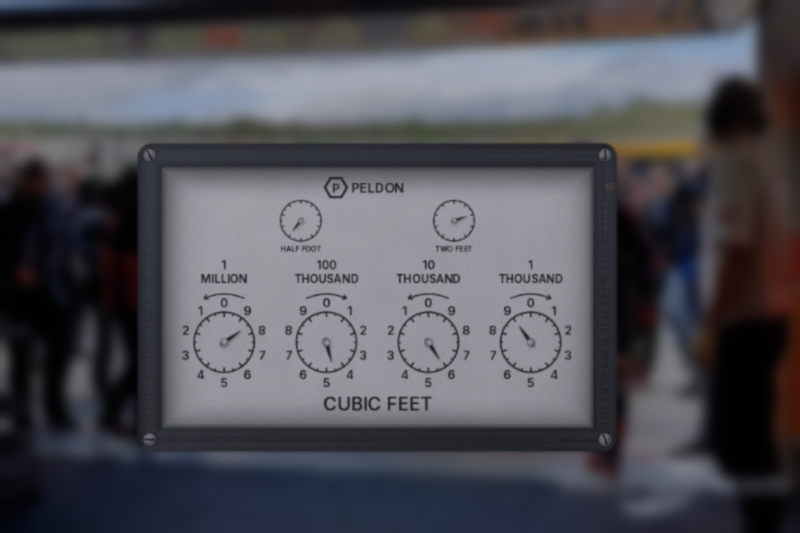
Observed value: {"value": 845900, "unit": "ft³"}
